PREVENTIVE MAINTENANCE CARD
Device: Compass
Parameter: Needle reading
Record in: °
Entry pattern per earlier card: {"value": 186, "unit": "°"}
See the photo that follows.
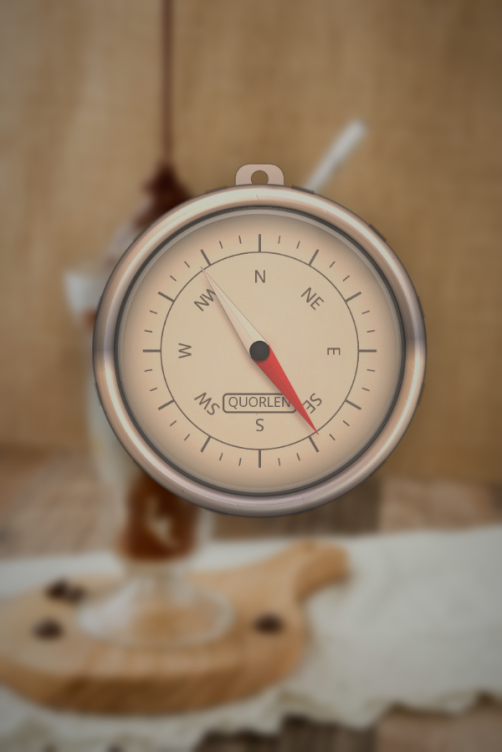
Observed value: {"value": 145, "unit": "°"}
